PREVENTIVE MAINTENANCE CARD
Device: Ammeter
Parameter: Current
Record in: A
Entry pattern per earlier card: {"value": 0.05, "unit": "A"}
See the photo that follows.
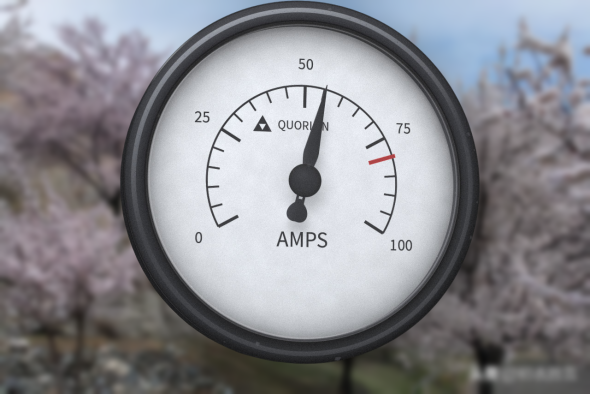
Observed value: {"value": 55, "unit": "A"}
